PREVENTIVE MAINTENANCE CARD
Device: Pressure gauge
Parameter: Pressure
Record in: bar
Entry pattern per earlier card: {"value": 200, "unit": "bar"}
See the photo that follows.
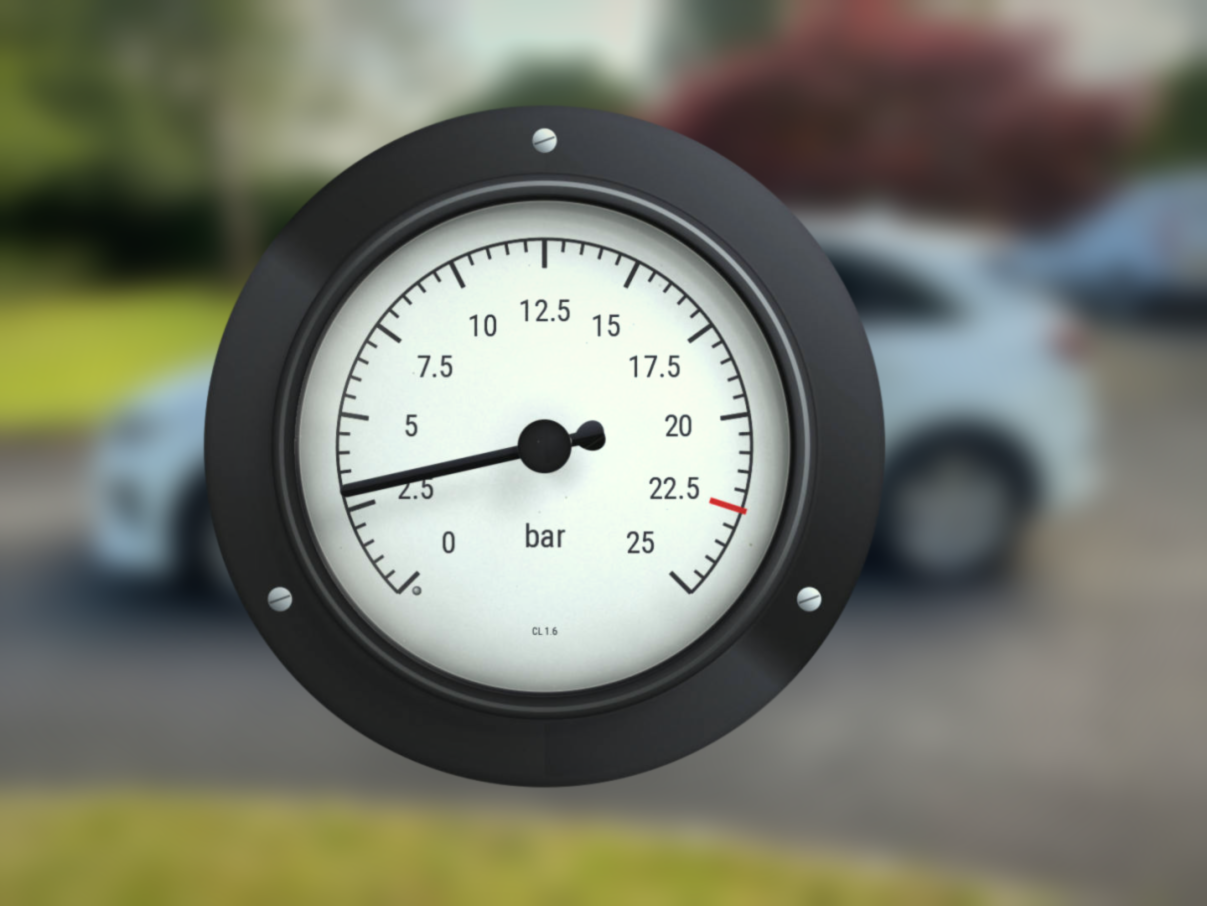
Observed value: {"value": 3, "unit": "bar"}
